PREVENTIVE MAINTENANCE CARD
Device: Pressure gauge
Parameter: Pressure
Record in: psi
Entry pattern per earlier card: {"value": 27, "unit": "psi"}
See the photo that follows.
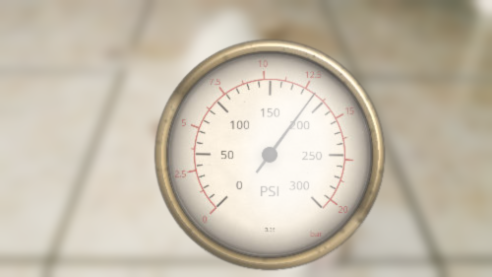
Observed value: {"value": 190, "unit": "psi"}
